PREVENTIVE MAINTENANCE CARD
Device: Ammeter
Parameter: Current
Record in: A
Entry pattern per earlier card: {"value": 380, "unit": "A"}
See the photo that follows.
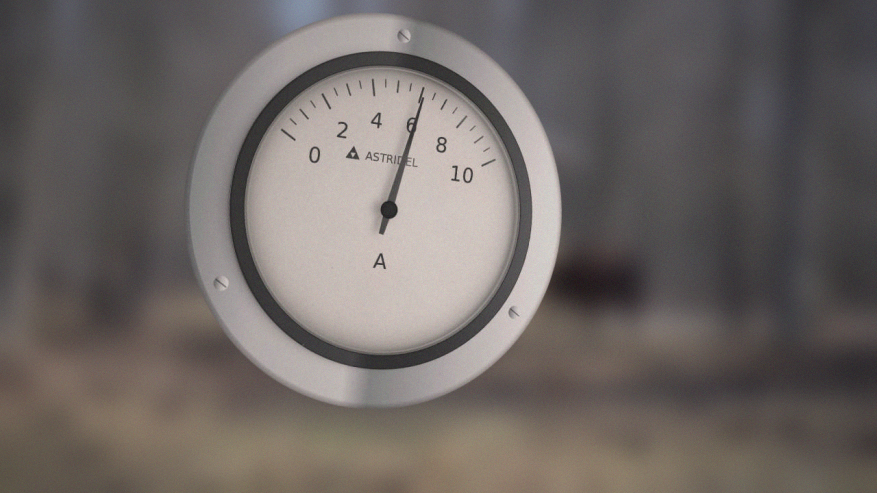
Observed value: {"value": 6, "unit": "A"}
